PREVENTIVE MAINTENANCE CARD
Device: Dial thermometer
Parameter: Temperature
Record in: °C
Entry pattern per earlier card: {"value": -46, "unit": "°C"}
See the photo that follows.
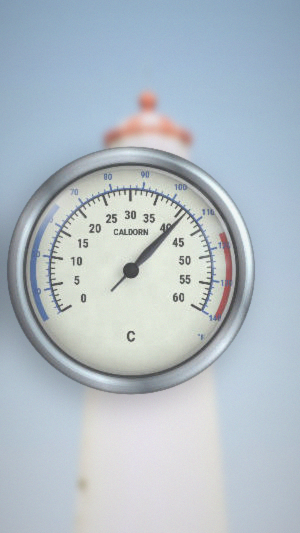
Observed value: {"value": 41, "unit": "°C"}
